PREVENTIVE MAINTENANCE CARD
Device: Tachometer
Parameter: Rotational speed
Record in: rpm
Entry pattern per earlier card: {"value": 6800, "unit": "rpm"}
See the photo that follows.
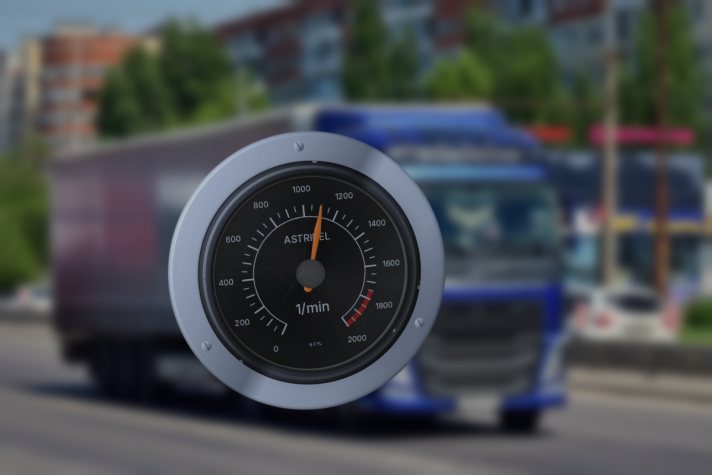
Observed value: {"value": 1100, "unit": "rpm"}
